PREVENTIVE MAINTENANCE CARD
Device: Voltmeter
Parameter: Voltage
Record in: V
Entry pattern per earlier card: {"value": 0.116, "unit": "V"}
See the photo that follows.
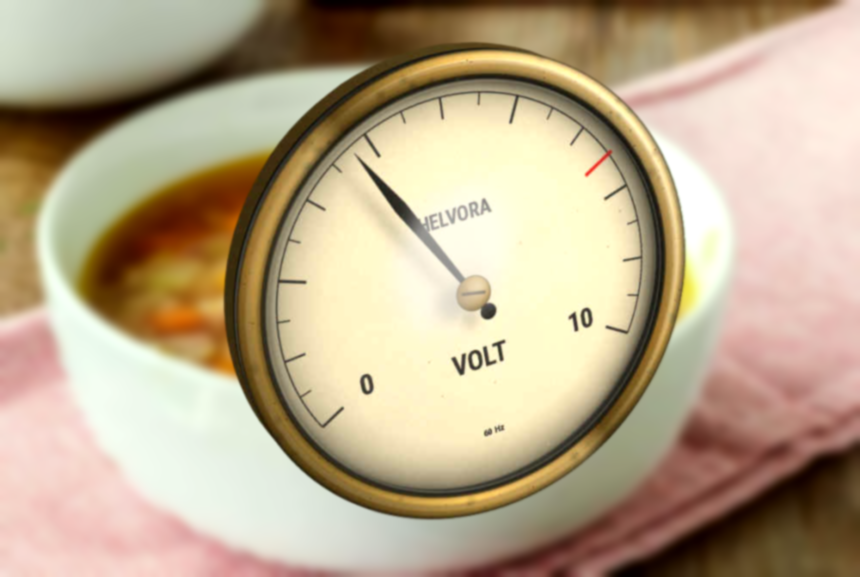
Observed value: {"value": 3.75, "unit": "V"}
